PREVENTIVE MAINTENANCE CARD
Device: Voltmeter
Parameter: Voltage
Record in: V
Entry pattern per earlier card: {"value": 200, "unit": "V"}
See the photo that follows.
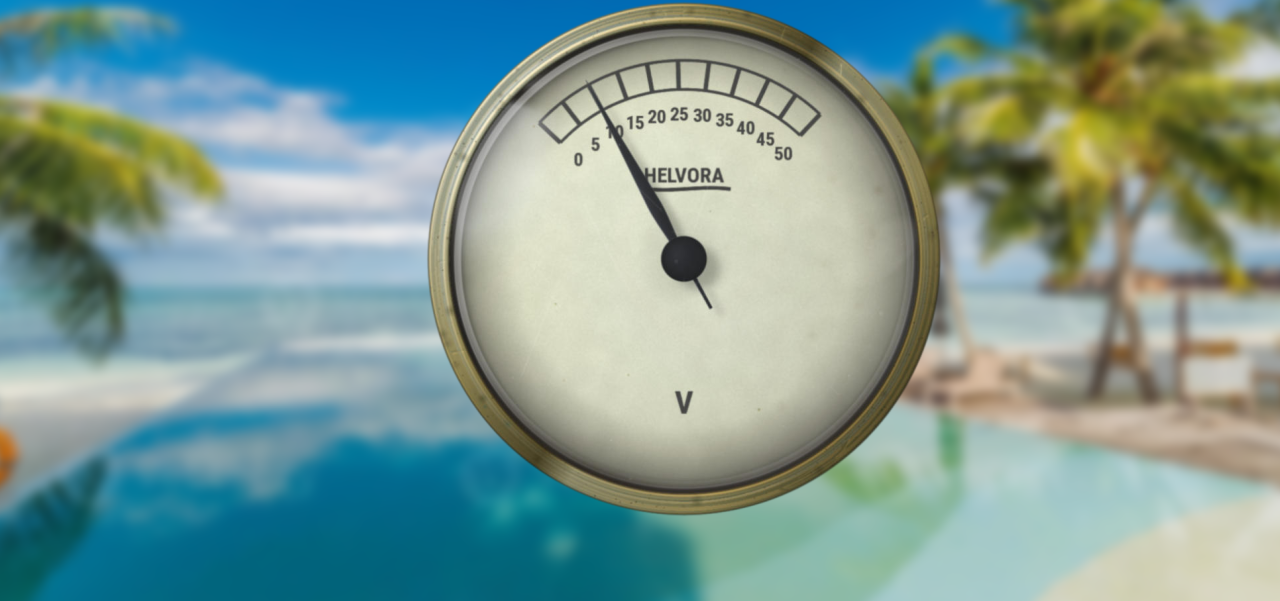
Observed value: {"value": 10, "unit": "V"}
